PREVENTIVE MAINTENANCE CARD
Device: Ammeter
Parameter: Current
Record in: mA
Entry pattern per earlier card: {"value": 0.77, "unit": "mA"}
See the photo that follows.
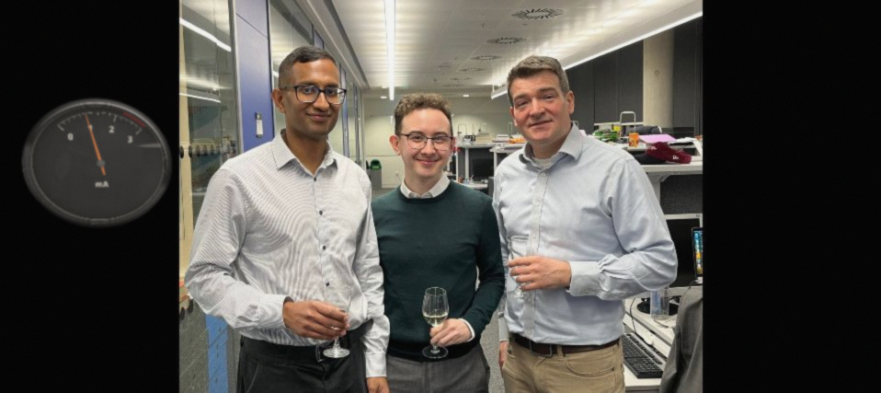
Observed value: {"value": 1, "unit": "mA"}
